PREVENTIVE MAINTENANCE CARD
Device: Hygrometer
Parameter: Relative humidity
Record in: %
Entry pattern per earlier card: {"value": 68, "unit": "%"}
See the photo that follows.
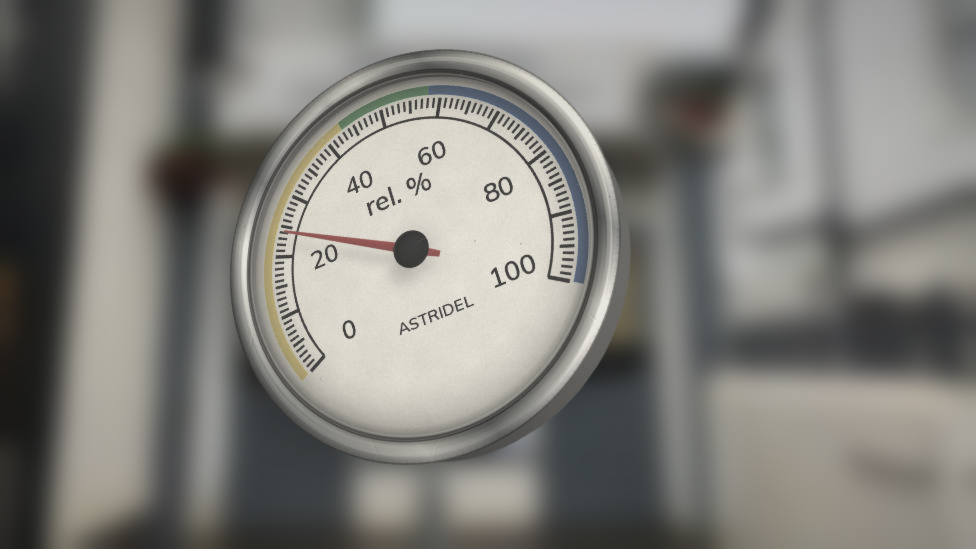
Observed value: {"value": 24, "unit": "%"}
